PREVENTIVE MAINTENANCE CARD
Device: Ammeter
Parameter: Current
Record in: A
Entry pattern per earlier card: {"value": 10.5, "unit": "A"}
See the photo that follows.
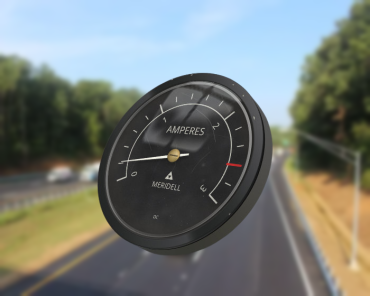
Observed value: {"value": 0.2, "unit": "A"}
